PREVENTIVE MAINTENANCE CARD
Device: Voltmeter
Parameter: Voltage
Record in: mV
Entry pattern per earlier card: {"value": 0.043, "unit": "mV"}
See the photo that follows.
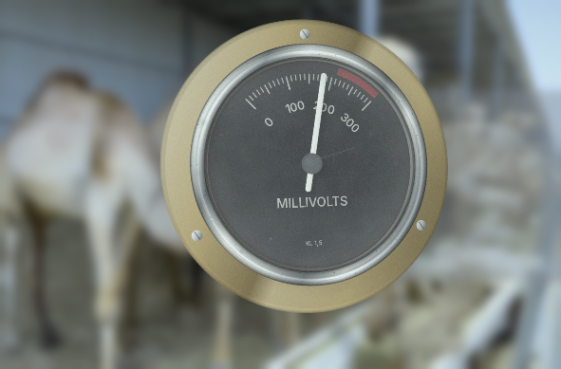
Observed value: {"value": 180, "unit": "mV"}
